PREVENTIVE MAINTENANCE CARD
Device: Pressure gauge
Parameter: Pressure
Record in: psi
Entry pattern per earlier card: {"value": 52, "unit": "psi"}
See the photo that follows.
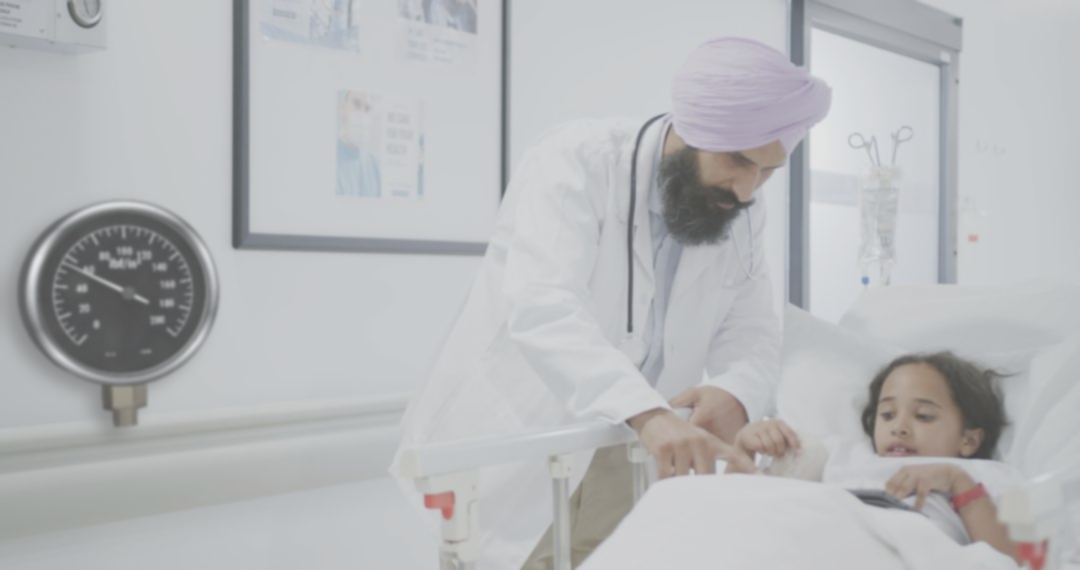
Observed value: {"value": 55, "unit": "psi"}
